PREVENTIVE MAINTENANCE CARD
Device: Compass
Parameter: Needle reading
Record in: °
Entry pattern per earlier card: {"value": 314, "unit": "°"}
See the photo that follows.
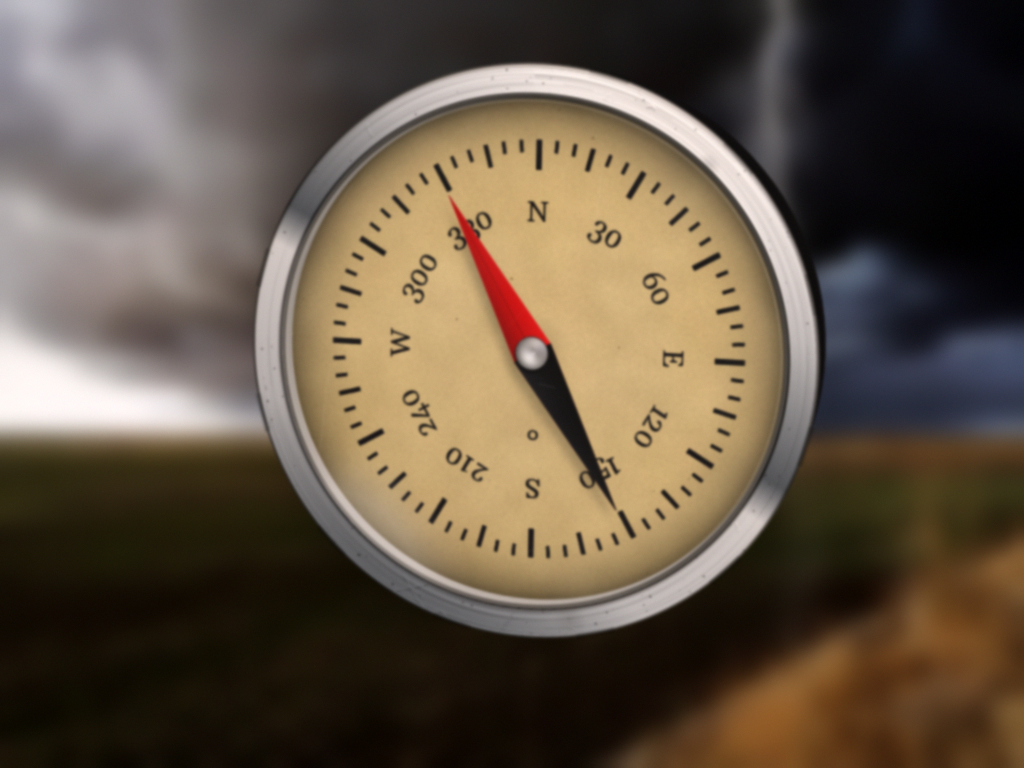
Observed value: {"value": 330, "unit": "°"}
